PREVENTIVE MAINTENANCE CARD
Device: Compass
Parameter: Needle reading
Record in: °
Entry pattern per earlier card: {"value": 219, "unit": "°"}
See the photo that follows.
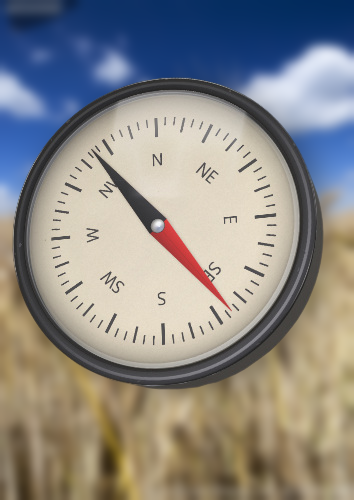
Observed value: {"value": 142.5, "unit": "°"}
